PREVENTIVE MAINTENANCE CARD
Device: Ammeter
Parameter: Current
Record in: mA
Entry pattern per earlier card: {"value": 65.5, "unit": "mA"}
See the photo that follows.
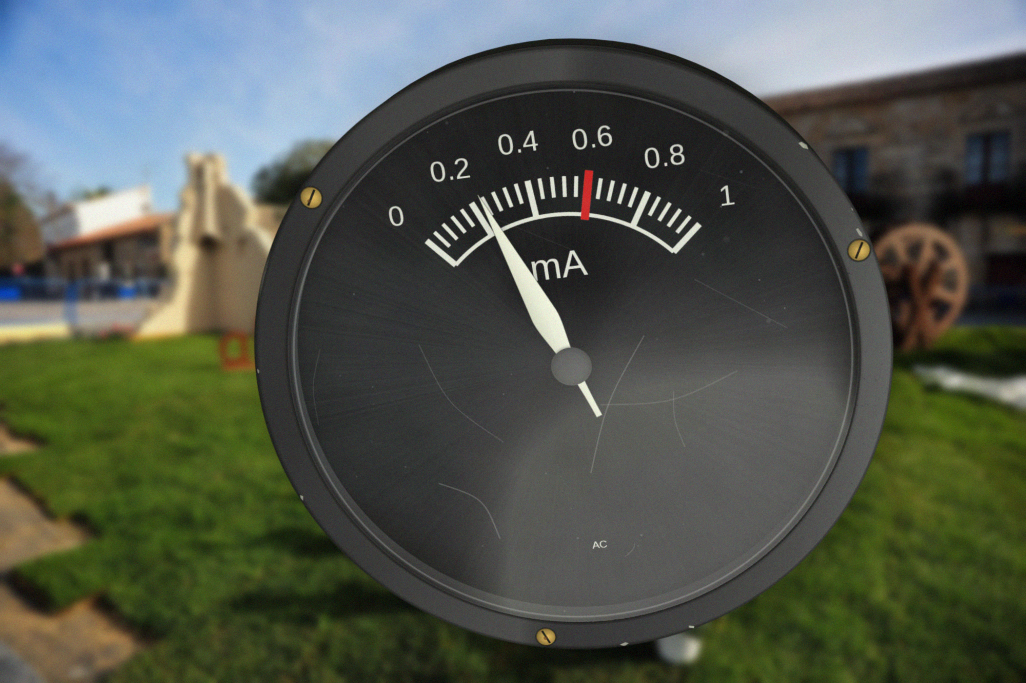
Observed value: {"value": 0.24, "unit": "mA"}
